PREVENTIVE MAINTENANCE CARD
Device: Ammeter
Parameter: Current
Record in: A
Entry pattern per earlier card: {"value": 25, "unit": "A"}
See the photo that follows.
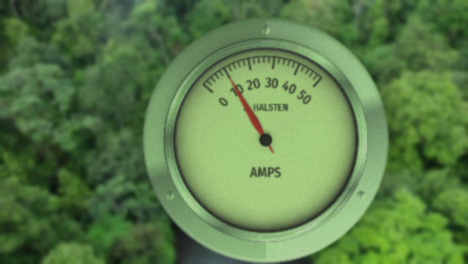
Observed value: {"value": 10, "unit": "A"}
